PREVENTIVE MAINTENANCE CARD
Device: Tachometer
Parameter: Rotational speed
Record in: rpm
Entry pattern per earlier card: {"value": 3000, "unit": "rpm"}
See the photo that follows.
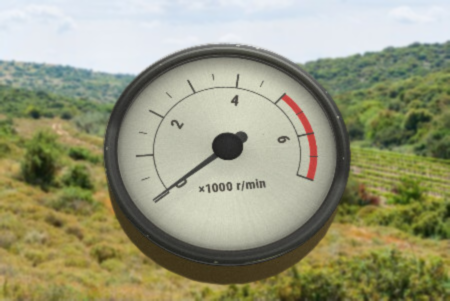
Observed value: {"value": 0, "unit": "rpm"}
